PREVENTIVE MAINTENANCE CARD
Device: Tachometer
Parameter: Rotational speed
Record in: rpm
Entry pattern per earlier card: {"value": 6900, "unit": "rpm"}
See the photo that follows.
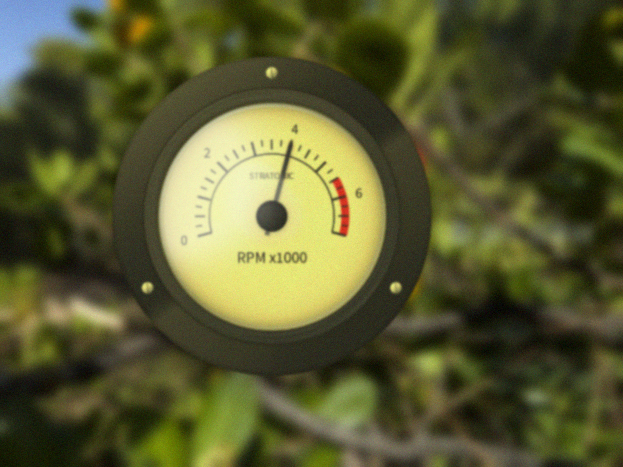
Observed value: {"value": 4000, "unit": "rpm"}
